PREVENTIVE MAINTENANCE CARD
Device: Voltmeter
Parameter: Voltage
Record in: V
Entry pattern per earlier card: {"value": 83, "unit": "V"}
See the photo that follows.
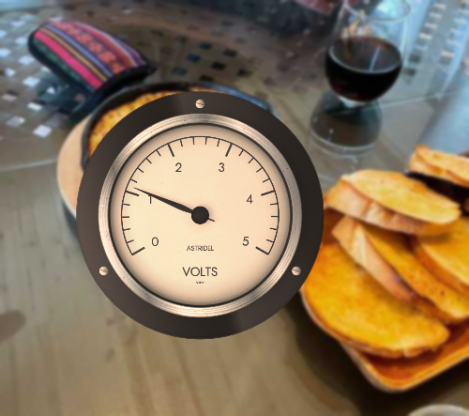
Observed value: {"value": 1.1, "unit": "V"}
